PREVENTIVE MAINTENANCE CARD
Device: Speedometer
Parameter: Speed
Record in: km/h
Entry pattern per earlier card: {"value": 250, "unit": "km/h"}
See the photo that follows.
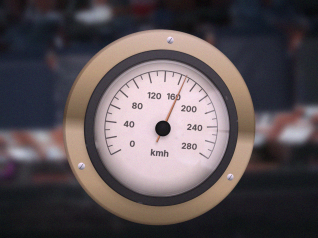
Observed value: {"value": 165, "unit": "km/h"}
